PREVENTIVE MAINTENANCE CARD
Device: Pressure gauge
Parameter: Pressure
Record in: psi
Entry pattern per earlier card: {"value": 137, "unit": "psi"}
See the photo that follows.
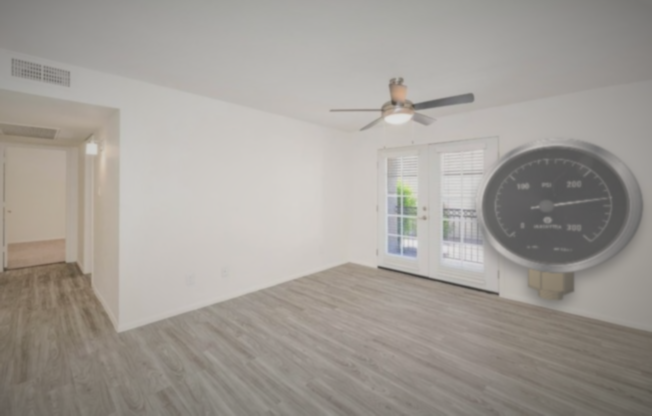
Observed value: {"value": 240, "unit": "psi"}
